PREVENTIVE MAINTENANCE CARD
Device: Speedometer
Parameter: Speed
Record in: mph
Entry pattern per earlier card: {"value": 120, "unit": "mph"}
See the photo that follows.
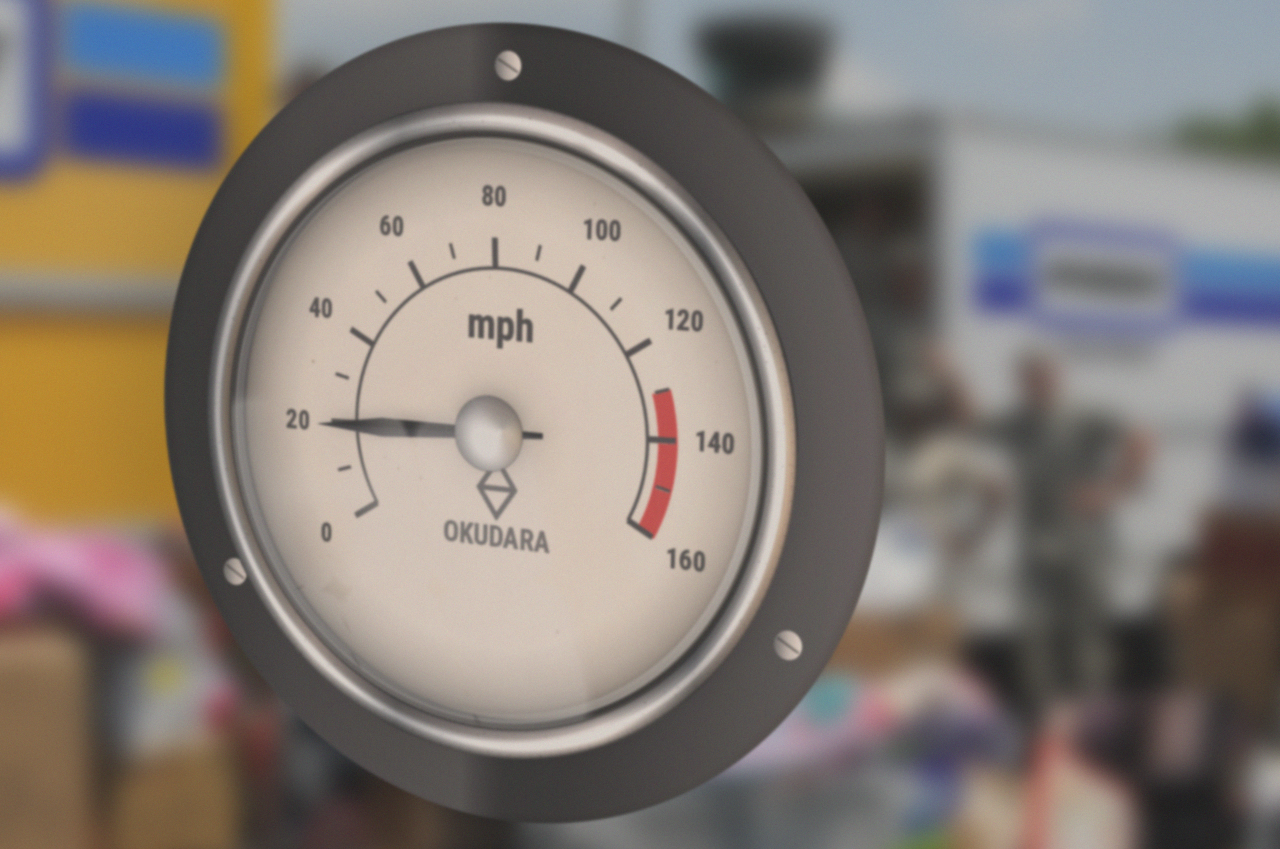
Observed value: {"value": 20, "unit": "mph"}
